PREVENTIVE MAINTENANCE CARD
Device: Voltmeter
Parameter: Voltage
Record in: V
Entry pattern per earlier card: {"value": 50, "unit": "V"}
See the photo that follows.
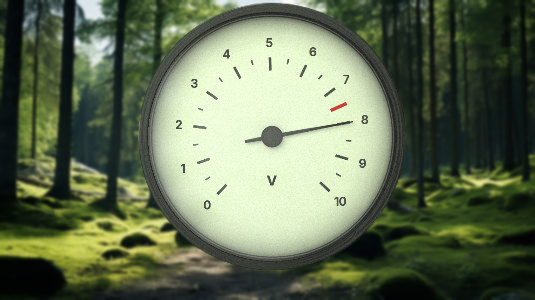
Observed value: {"value": 8, "unit": "V"}
